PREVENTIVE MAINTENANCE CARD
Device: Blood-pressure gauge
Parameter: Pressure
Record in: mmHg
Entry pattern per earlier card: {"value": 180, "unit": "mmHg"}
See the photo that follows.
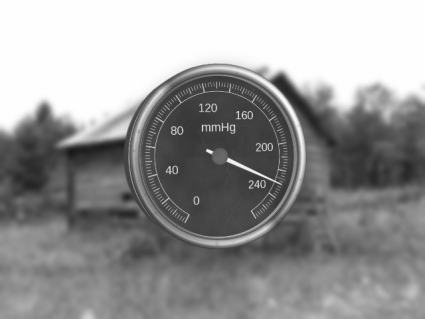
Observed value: {"value": 230, "unit": "mmHg"}
